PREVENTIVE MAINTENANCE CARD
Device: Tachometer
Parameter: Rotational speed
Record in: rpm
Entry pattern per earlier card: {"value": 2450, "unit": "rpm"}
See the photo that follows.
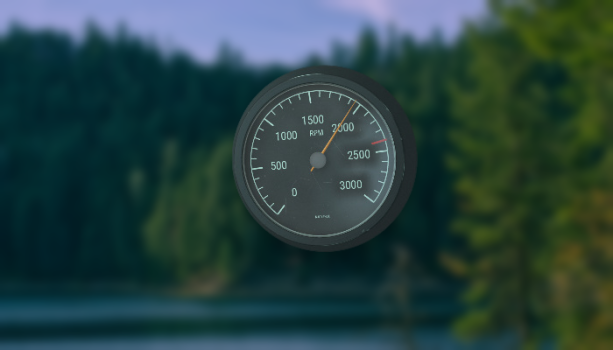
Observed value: {"value": 1950, "unit": "rpm"}
